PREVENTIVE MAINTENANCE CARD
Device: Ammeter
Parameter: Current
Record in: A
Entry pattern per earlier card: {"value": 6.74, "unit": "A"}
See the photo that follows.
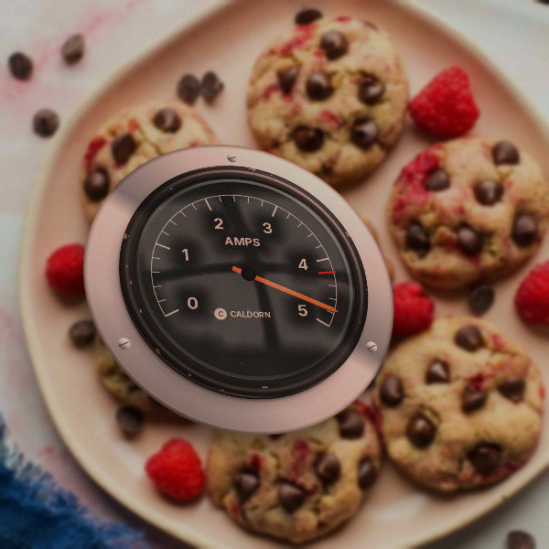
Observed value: {"value": 4.8, "unit": "A"}
